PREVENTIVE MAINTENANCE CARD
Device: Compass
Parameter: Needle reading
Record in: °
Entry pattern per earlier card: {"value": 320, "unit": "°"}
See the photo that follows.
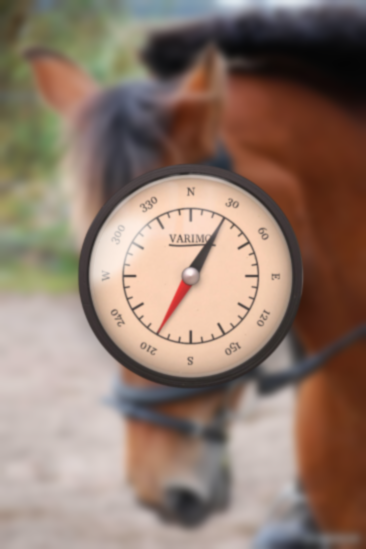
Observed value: {"value": 210, "unit": "°"}
